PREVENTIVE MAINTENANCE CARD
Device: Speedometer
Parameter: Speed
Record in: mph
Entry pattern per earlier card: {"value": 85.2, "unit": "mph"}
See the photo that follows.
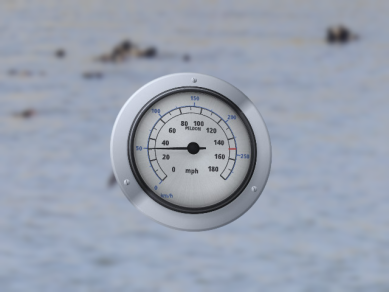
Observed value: {"value": 30, "unit": "mph"}
